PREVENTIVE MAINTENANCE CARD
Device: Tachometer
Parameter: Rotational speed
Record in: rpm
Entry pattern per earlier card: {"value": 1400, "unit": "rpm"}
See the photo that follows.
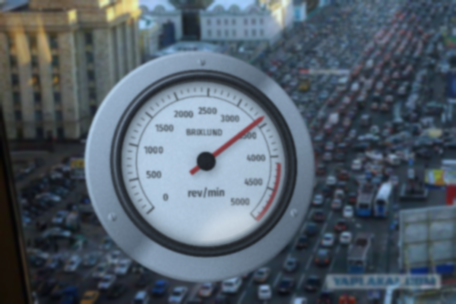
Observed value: {"value": 3400, "unit": "rpm"}
